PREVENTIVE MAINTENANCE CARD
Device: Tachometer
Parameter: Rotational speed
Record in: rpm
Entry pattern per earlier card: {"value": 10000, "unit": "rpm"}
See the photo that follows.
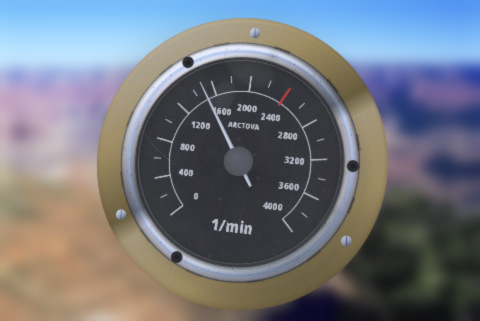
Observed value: {"value": 1500, "unit": "rpm"}
